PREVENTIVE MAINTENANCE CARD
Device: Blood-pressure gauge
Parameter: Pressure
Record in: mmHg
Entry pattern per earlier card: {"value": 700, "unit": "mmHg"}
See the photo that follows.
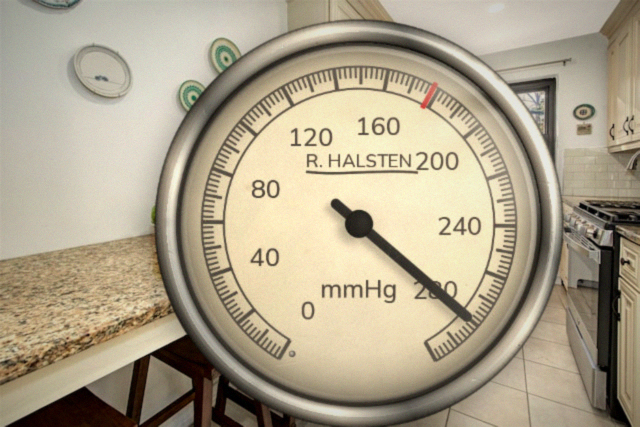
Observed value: {"value": 280, "unit": "mmHg"}
